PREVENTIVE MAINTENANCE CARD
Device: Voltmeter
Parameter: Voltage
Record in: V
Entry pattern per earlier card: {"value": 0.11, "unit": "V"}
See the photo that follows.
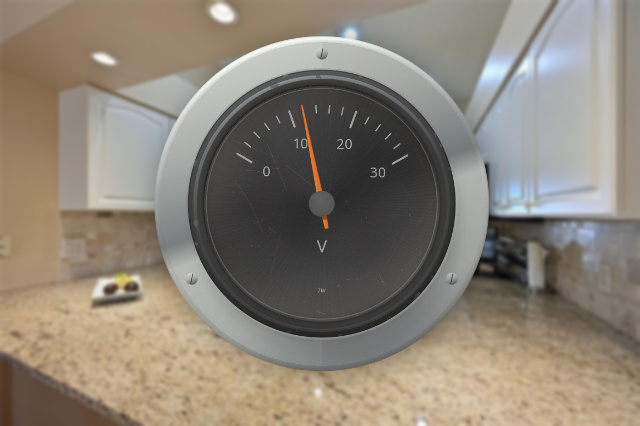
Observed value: {"value": 12, "unit": "V"}
